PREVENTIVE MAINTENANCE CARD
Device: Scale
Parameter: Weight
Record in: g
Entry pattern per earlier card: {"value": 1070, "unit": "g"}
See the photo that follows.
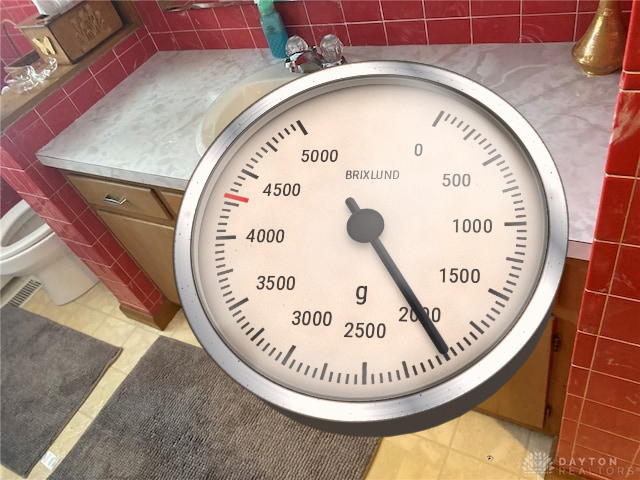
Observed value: {"value": 2000, "unit": "g"}
